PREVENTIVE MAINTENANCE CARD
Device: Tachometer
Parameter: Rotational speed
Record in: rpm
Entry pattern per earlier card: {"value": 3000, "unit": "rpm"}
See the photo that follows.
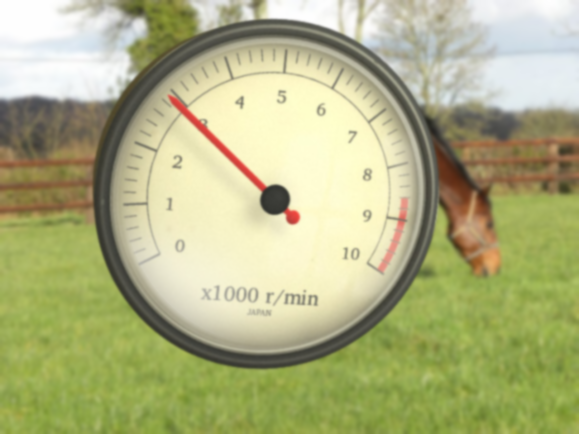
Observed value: {"value": 2900, "unit": "rpm"}
